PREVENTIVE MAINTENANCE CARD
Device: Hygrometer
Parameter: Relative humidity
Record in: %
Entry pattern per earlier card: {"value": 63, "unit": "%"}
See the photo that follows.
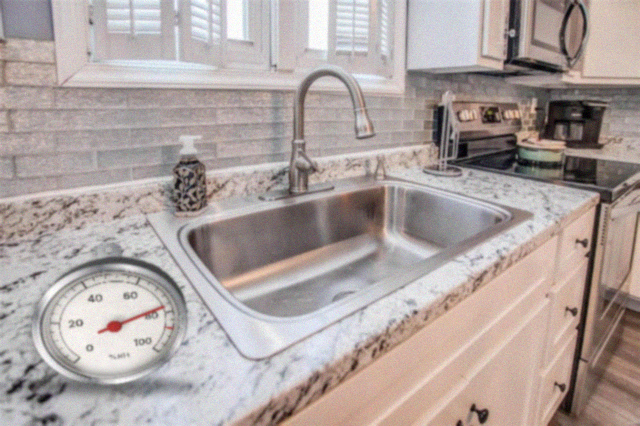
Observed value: {"value": 76, "unit": "%"}
